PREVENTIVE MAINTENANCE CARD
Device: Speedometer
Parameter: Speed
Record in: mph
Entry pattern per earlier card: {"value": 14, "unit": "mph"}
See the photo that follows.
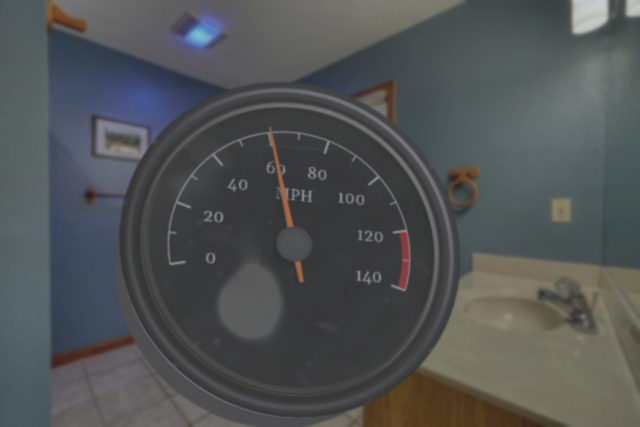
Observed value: {"value": 60, "unit": "mph"}
